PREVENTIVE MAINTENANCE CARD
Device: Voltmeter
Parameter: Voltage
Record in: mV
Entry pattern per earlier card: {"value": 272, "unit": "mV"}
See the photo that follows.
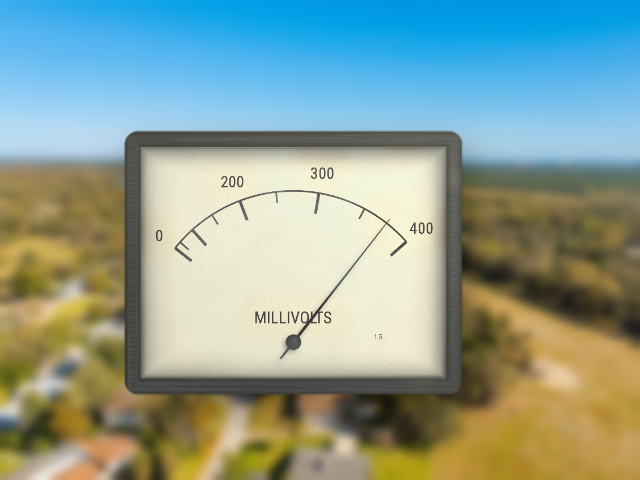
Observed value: {"value": 375, "unit": "mV"}
